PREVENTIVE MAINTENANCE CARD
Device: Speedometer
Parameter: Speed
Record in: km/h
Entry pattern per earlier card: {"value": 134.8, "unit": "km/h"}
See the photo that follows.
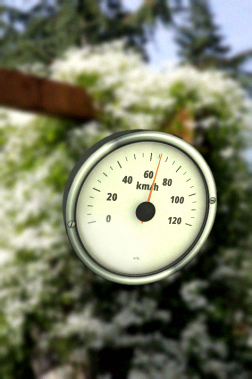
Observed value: {"value": 65, "unit": "km/h"}
